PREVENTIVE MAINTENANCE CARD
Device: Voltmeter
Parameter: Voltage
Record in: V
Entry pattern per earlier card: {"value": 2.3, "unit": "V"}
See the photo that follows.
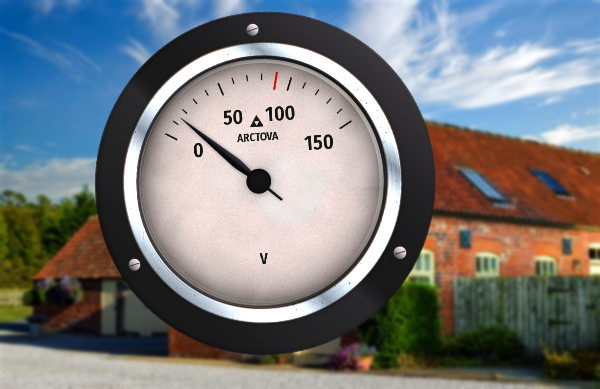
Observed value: {"value": 15, "unit": "V"}
